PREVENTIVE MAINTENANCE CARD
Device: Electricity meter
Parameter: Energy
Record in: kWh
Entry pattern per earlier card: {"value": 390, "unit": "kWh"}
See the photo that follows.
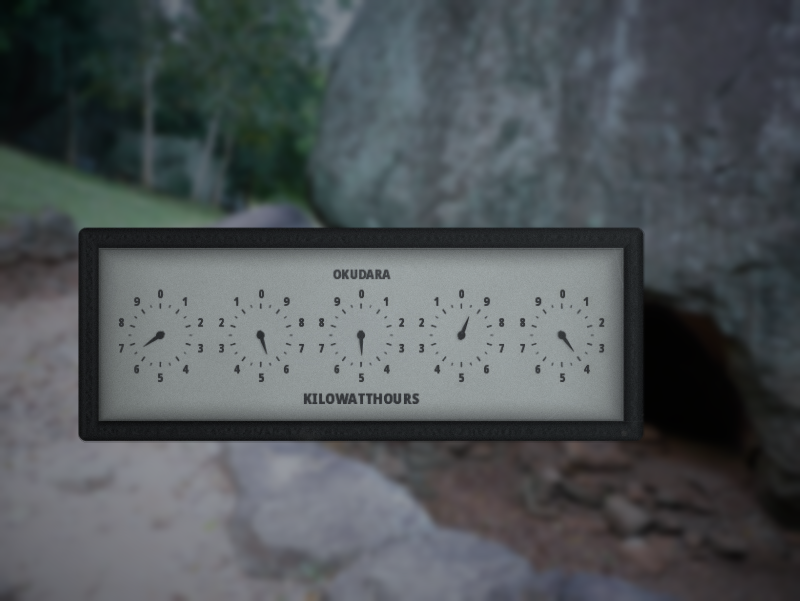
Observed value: {"value": 65494, "unit": "kWh"}
